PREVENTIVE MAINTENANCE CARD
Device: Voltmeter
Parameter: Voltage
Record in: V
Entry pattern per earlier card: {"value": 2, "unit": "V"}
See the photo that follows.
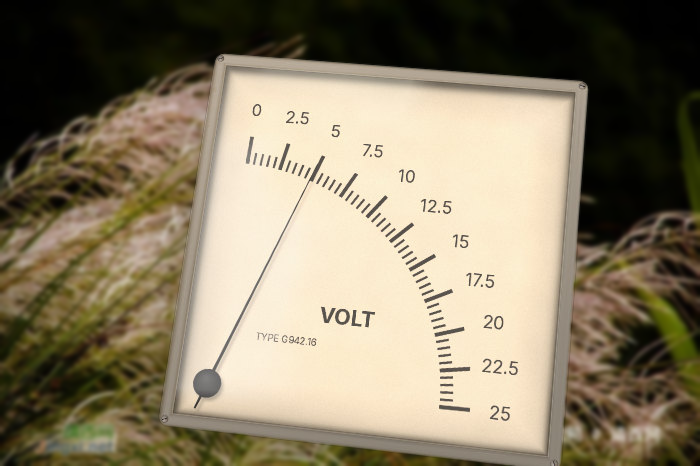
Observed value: {"value": 5, "unit": "V"}
